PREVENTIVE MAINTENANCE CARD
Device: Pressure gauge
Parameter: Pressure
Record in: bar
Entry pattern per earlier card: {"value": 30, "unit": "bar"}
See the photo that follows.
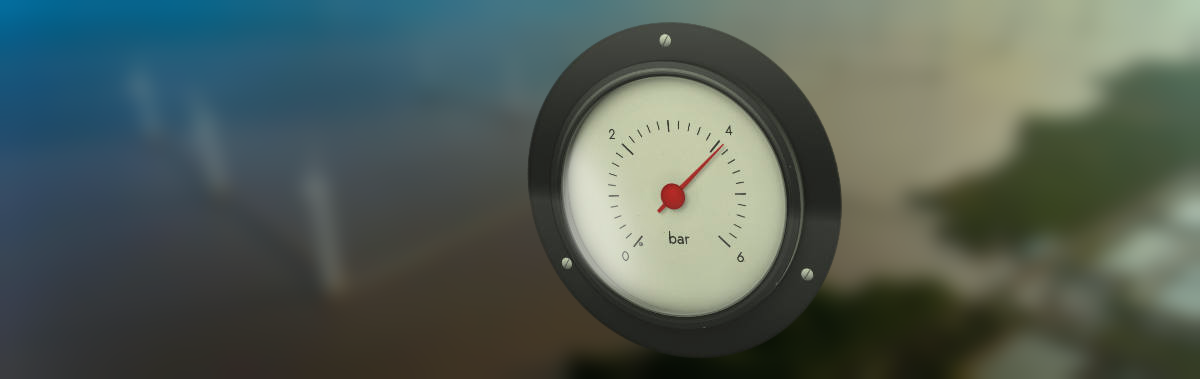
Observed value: {"value": 4.1, "unit": "bar"}
